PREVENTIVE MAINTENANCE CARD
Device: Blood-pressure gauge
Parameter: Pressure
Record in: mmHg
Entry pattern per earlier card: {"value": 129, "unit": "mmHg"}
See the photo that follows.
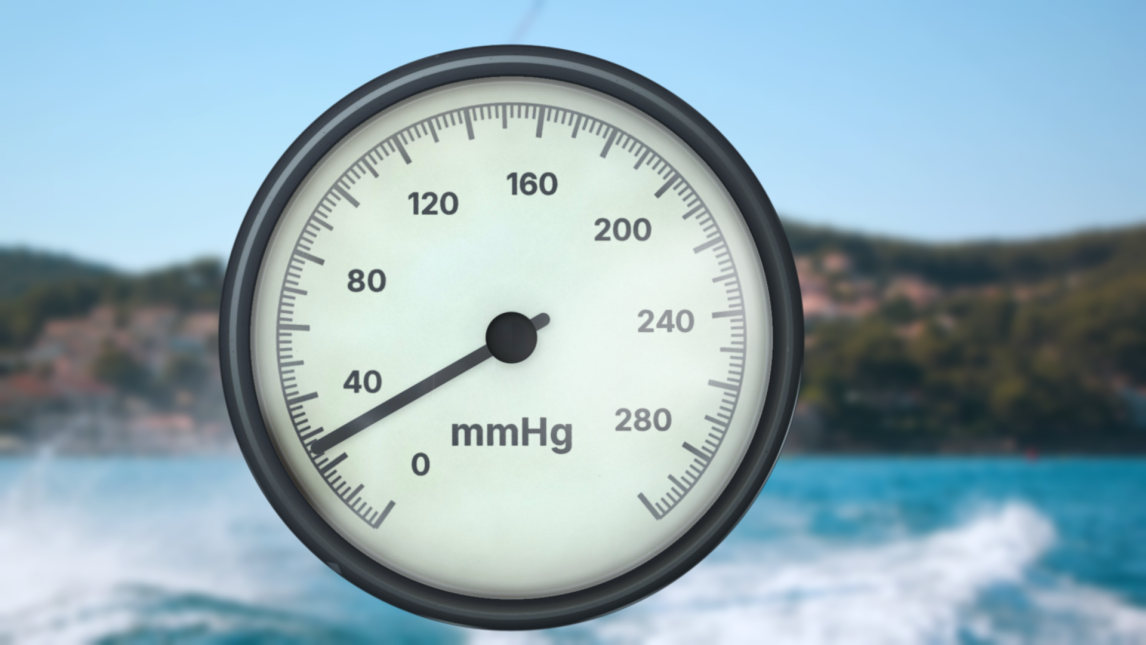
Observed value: {"value": 26, "unit": "mmHg"}
